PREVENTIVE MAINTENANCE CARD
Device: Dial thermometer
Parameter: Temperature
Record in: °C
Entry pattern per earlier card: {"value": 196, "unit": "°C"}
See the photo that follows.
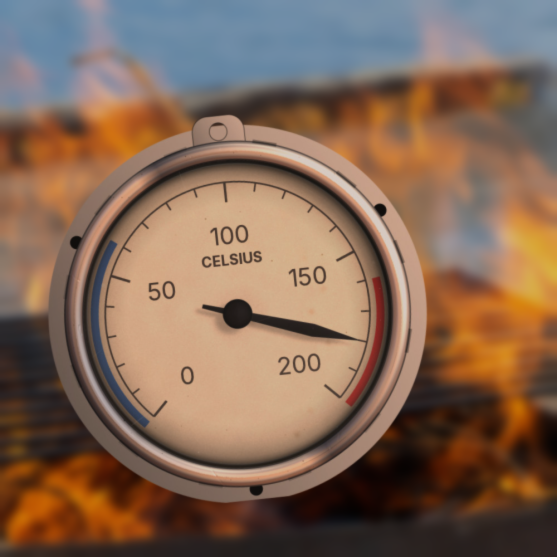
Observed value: {"value": 180, "unit": "°C"}
